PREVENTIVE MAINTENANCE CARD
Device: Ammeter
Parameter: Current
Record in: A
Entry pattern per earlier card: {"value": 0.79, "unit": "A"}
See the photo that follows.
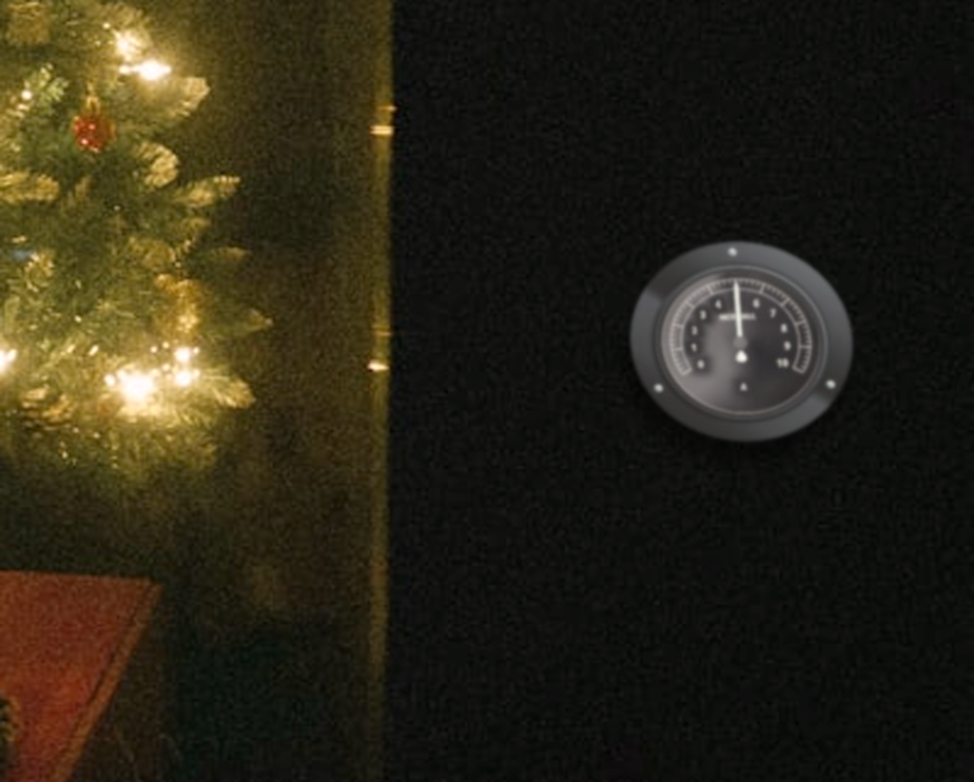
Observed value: {"value": 5, "unit": "A"}
